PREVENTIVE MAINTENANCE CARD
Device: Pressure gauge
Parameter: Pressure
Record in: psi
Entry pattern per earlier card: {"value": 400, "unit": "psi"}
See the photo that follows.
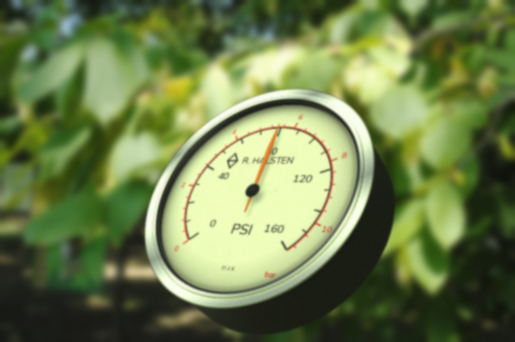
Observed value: {"value": 80, "unit": "psi"}
